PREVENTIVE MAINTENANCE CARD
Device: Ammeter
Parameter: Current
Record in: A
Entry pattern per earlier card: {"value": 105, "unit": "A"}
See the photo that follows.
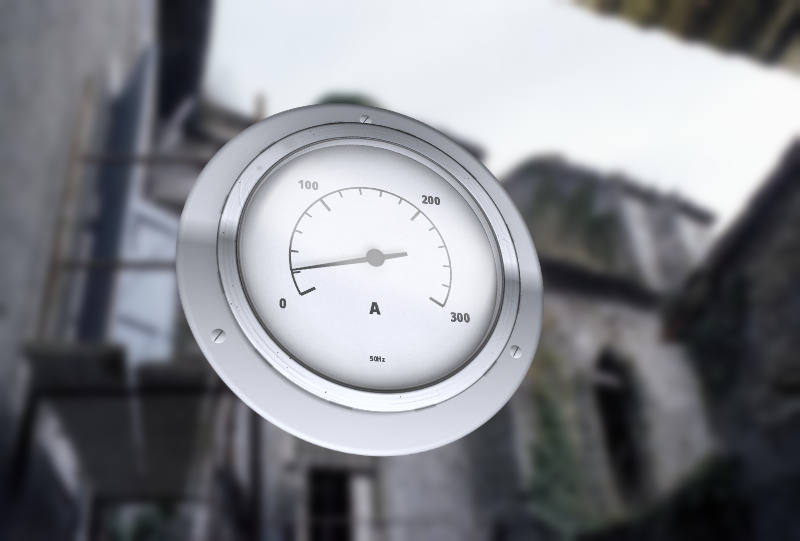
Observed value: {"value": 20, "unit": "A"}
